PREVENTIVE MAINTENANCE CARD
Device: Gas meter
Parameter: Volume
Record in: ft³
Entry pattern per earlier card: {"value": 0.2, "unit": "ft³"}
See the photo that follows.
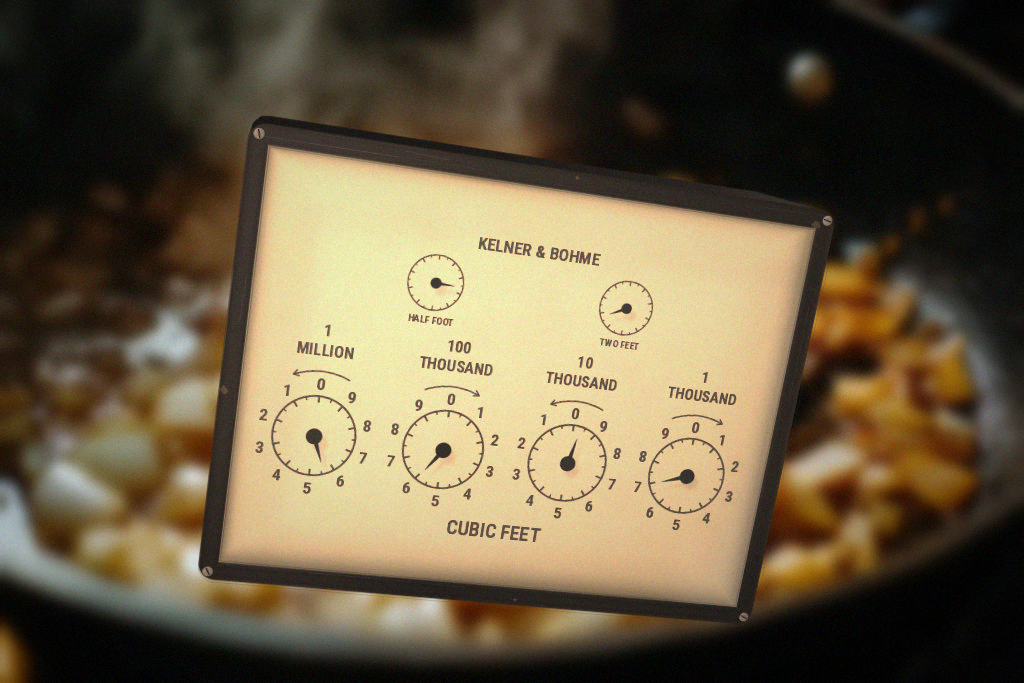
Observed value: {"value": 559700, "unit": "ft³"}
